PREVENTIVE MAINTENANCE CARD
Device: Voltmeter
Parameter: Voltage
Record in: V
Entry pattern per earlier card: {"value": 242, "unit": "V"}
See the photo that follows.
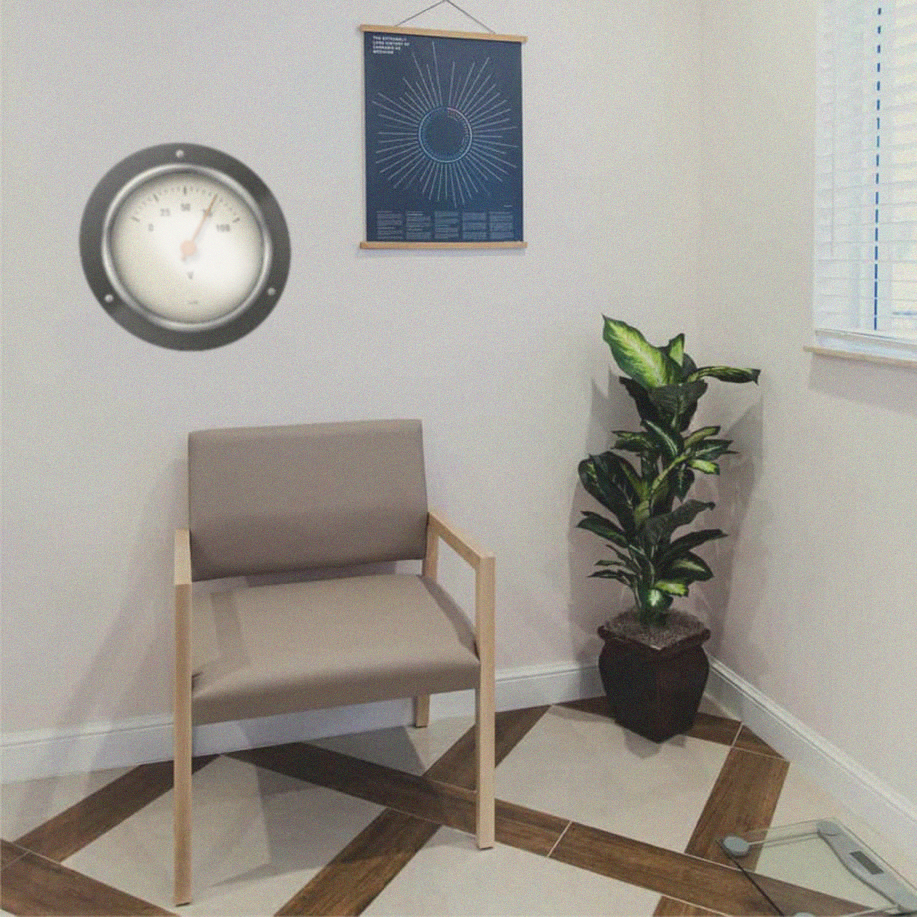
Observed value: {"value": 75, "unit": "V"}
